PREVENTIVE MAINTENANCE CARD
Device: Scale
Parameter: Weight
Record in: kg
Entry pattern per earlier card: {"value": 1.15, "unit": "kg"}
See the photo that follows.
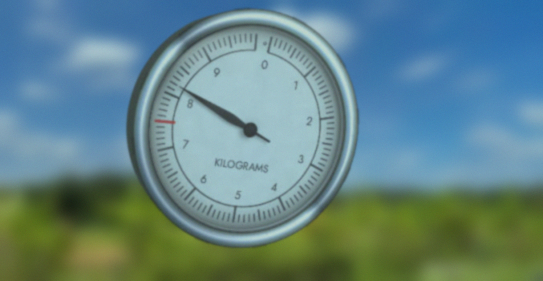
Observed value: {"value": 8.2, "unit": "kg"}
